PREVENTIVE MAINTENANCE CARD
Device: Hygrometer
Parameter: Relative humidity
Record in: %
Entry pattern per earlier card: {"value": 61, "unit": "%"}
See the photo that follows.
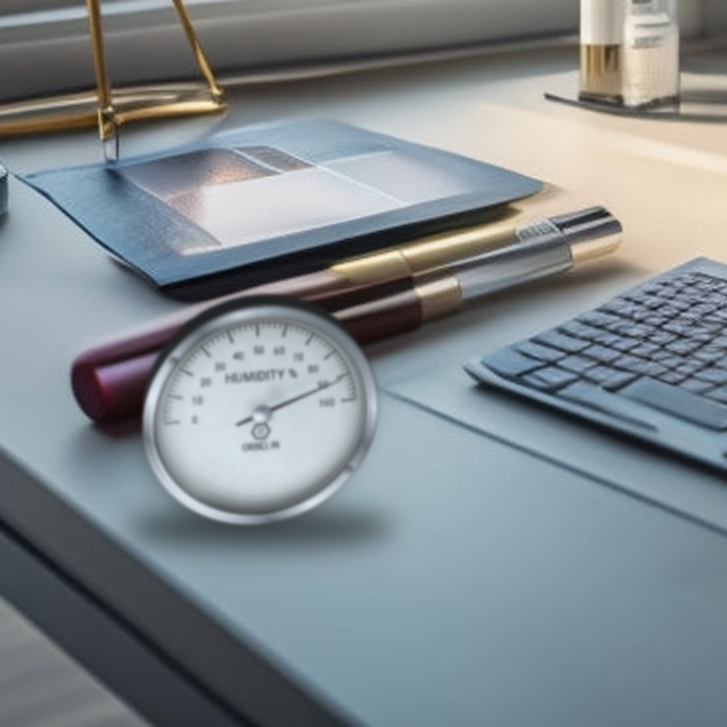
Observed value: {"value": 90, "unit": "%"}
